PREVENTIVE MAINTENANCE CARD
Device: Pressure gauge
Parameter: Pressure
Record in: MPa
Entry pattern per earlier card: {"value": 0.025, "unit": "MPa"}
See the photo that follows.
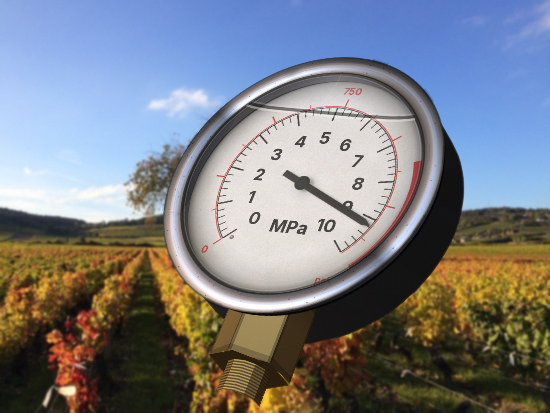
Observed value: {"value": 9.2, "unit": "MPa"}
